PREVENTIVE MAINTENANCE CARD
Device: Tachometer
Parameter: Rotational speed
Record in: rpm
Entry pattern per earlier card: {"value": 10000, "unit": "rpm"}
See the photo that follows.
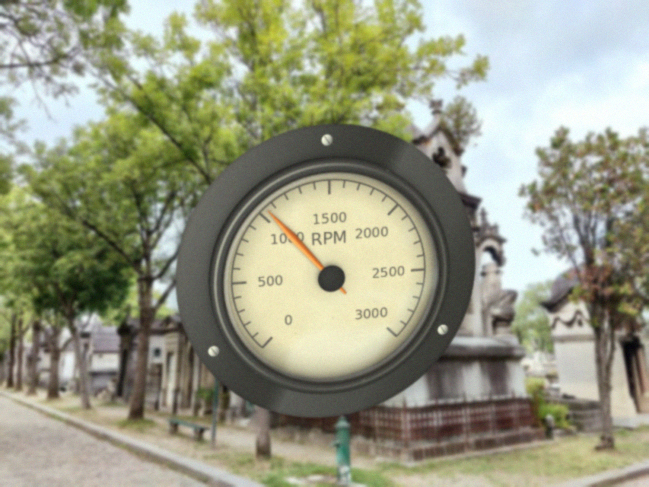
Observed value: {"value": 1050, "unit": "rpm"}
